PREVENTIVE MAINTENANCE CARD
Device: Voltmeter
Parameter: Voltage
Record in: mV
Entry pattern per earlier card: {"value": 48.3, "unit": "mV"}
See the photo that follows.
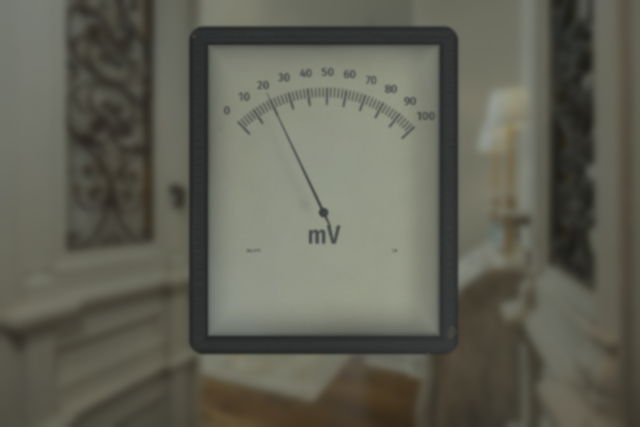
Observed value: {"value": 20, "unit": "mV"}
